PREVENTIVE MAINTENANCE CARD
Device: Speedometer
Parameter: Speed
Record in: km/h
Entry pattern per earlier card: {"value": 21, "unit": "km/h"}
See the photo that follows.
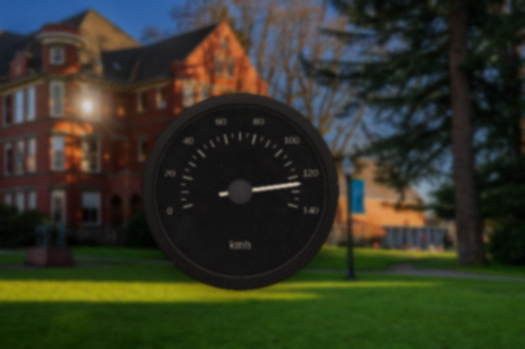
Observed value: {"value": 125, "unit": "km/h"}
